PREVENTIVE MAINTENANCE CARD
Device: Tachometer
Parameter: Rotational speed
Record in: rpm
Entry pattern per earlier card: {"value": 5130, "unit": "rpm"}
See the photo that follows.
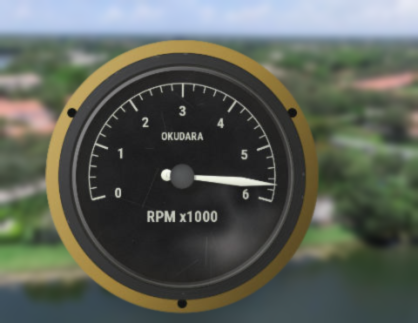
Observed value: {"value": 5700, "unit": "rpm"}
